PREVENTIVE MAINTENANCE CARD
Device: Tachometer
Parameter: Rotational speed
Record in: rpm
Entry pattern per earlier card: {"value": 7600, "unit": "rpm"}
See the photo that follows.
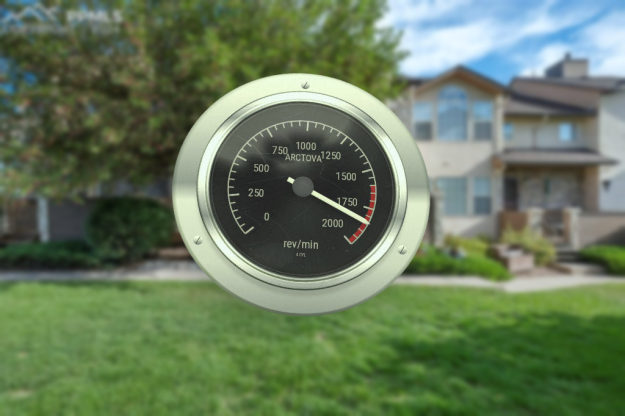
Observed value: {"value": 1850, "unit": "rpm"}
